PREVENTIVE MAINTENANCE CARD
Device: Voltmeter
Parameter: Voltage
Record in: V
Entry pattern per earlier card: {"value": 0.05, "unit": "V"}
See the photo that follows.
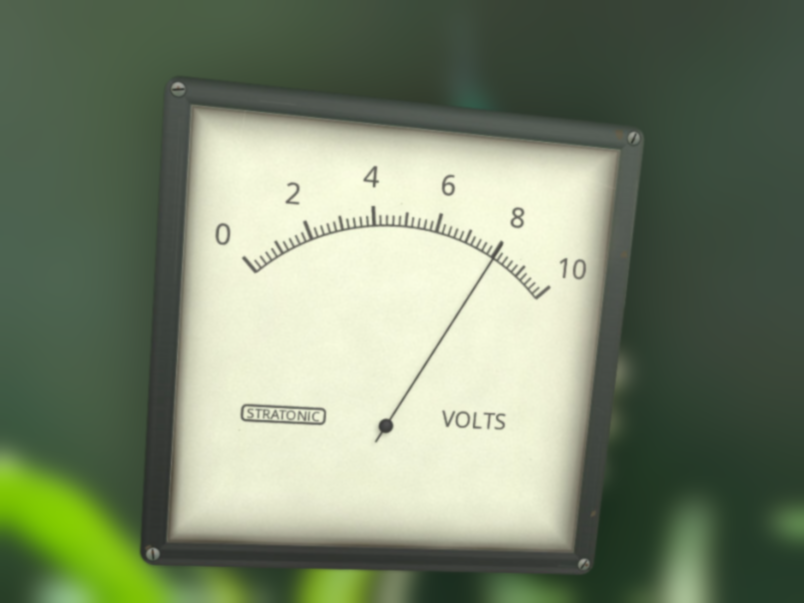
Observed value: {"value": 8, "unit": "V"}
